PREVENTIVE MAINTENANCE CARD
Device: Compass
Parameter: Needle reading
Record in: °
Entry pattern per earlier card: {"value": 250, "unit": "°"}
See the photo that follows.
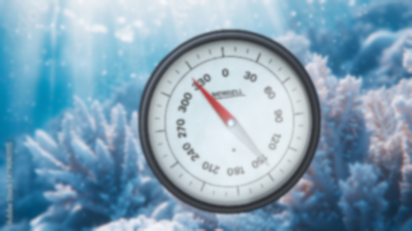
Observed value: {"value": 325, "unit": "°"}
